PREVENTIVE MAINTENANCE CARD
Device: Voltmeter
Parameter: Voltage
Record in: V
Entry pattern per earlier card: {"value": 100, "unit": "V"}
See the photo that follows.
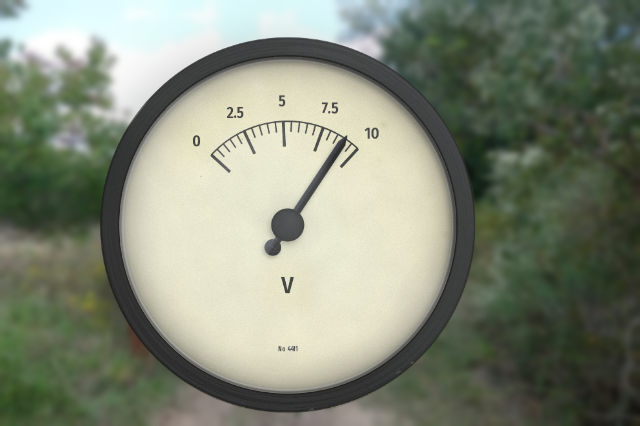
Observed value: {"value": 9, "unit": "V"}
